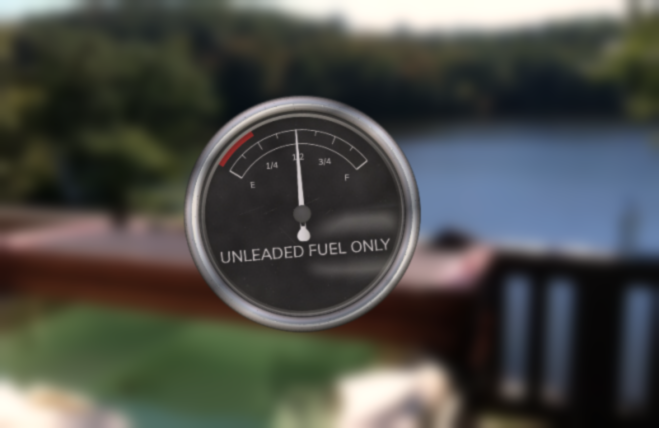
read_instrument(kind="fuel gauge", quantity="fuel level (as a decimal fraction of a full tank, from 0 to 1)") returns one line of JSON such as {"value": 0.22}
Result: {"value": 0.5}
